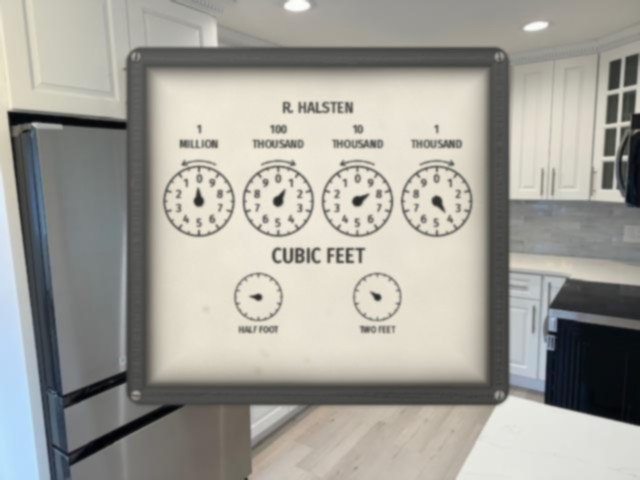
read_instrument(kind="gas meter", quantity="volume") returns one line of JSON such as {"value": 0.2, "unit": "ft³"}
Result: {"value": 8400, "unit": "ft³"}
